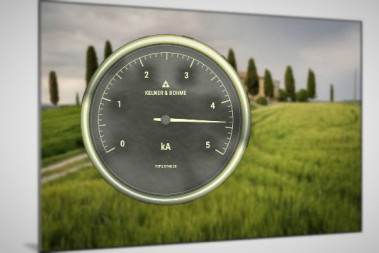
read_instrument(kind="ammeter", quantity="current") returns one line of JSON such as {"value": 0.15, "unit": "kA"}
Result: {"value": 4.4, "unit": "kA"}
